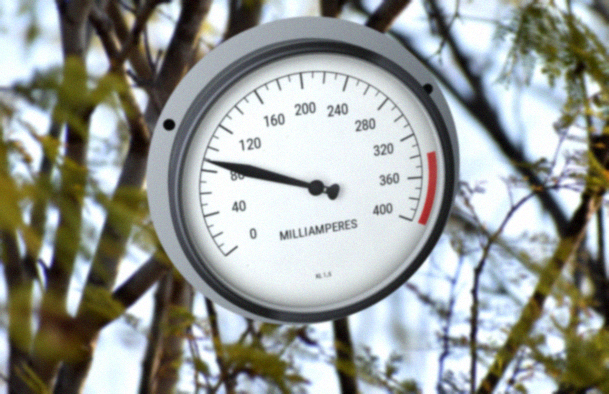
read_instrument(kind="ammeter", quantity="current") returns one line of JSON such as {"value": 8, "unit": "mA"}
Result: {"value": 90, "unit": "mA"}
